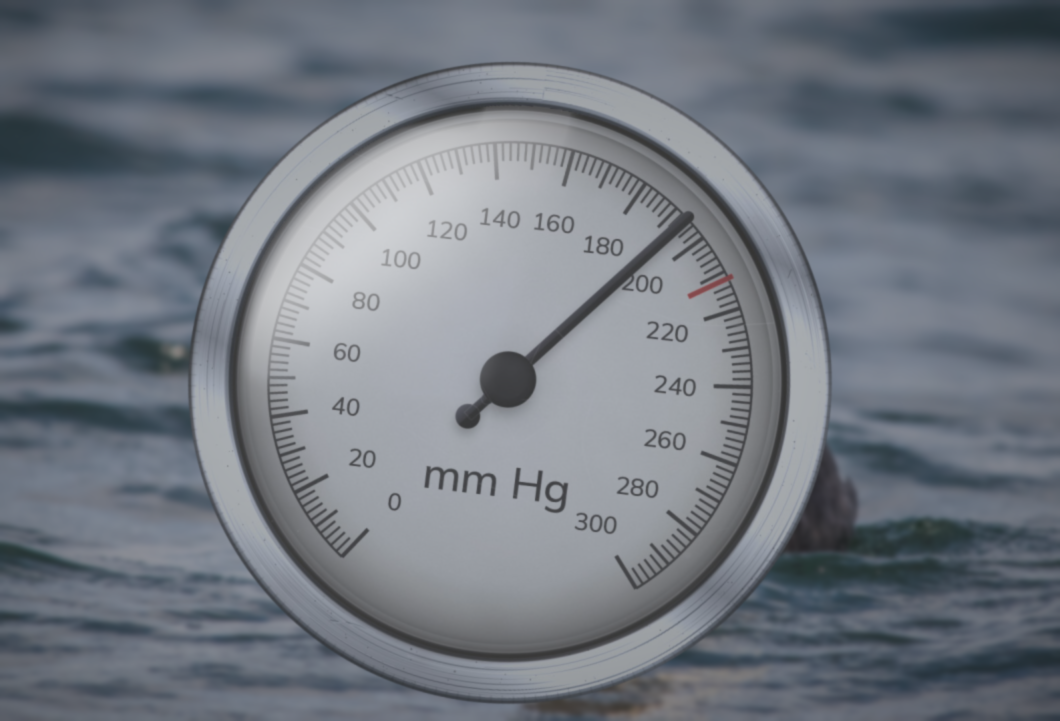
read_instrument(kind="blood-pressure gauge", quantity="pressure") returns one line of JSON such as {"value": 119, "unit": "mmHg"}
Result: {"value": 194, "unit": "mmHg"}
